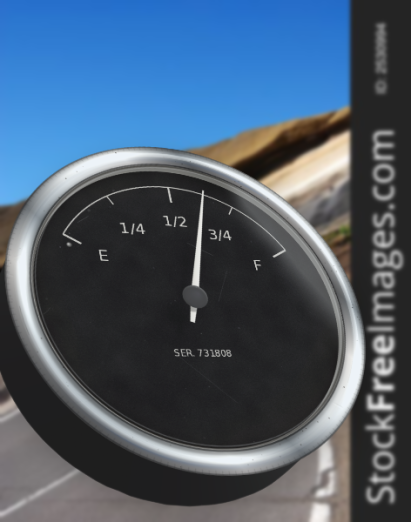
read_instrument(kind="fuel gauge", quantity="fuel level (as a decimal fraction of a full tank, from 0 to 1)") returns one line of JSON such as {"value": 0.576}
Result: {"value": 0.625}
